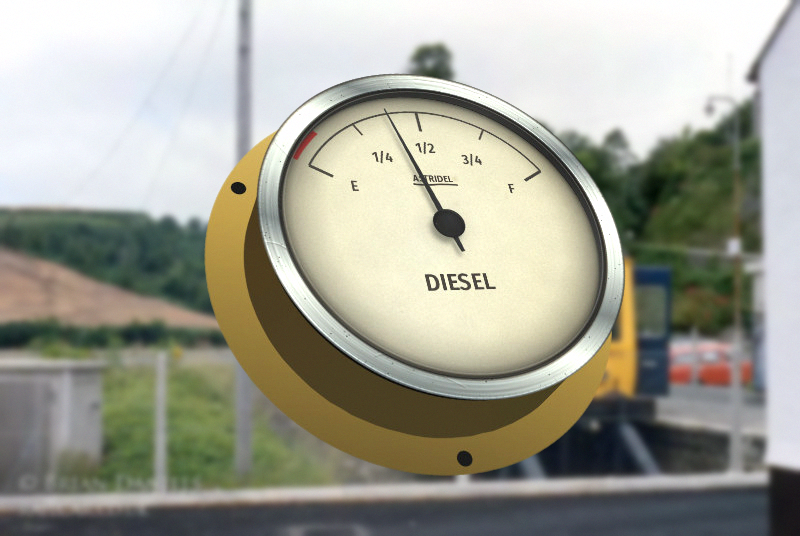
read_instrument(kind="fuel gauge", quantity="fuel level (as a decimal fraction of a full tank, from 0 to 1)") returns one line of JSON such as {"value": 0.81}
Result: {"value": 0.375}
